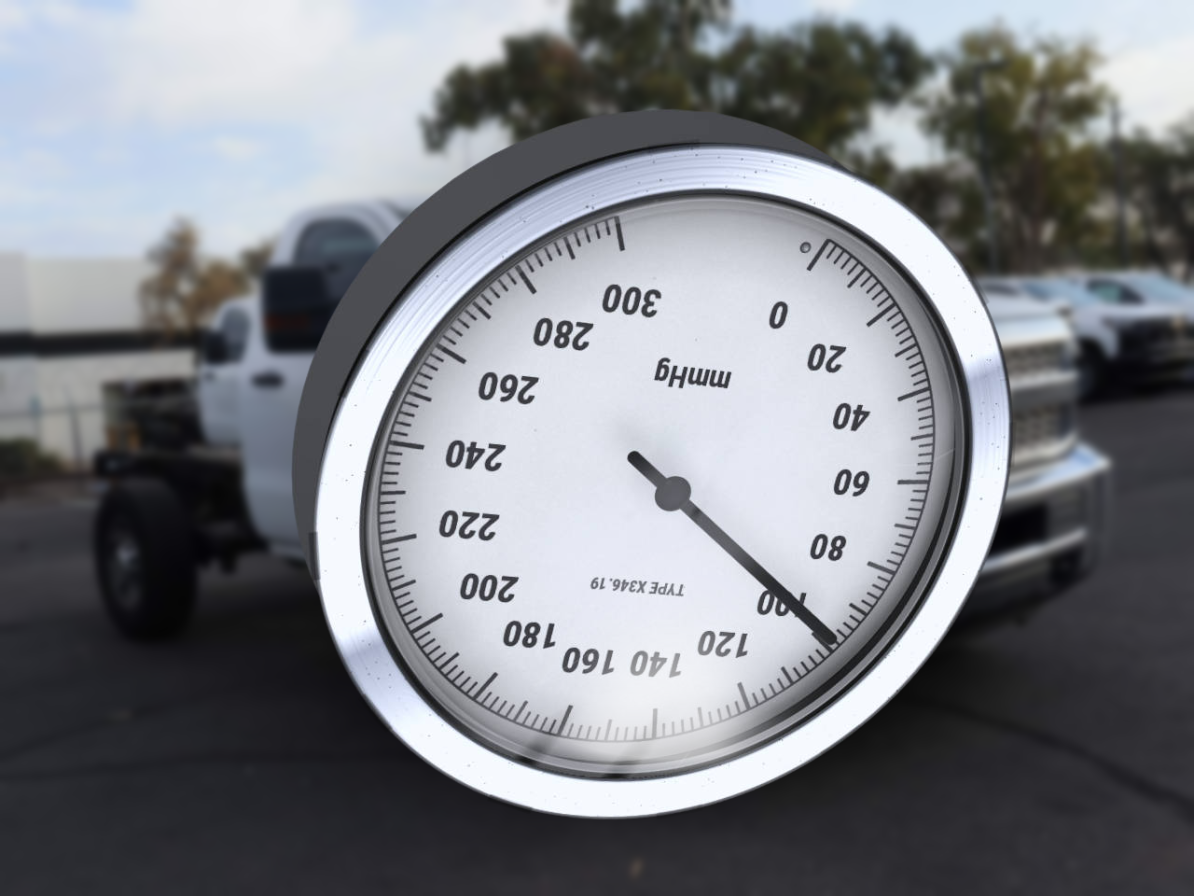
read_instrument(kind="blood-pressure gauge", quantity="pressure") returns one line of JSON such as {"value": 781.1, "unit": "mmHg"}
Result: {"value": 98, "unit": "mmHg"}
